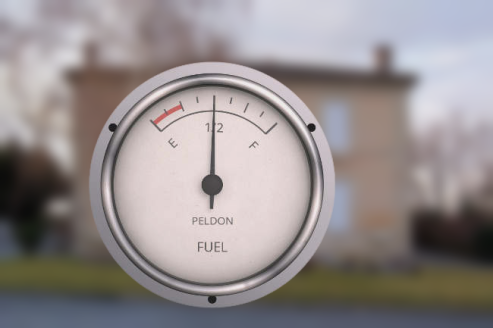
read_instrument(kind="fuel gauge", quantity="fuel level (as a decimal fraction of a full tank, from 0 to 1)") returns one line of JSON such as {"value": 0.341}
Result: {"value": 0.5}
